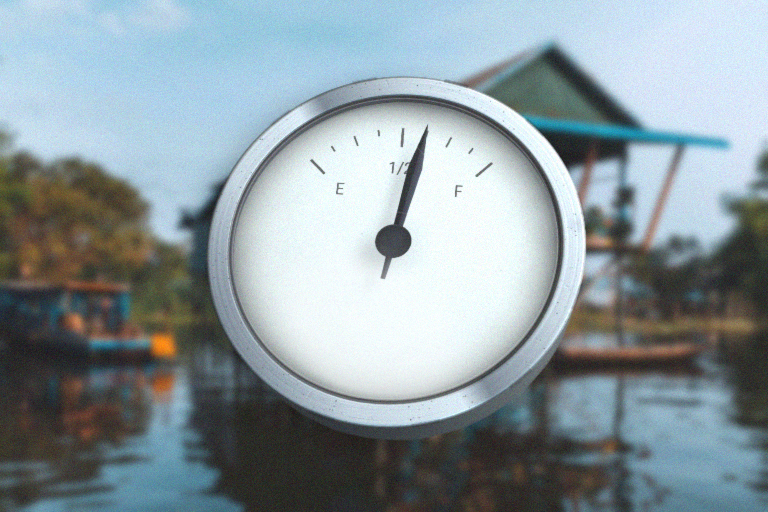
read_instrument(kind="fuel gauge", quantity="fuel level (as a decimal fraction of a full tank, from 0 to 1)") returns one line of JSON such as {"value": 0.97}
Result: {"value": 0.625}
